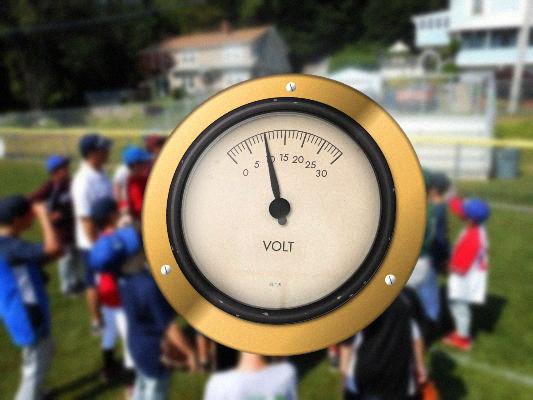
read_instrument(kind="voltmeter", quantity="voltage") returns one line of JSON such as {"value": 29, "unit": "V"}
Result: {"value": 10, "unit": "V"}
